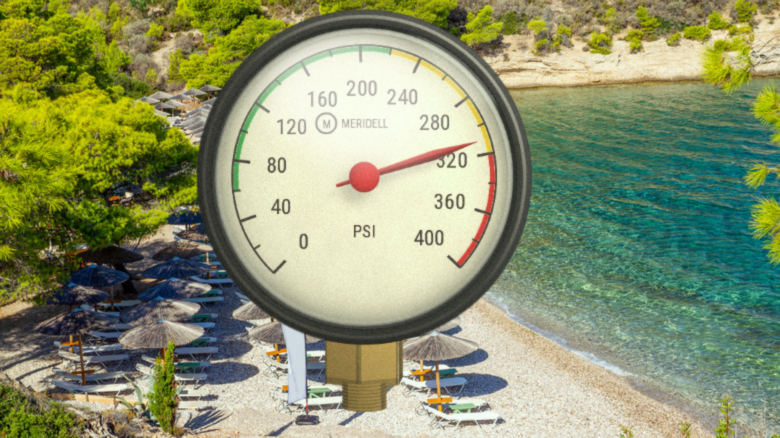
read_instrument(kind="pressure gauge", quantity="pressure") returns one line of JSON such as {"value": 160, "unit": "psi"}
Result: {"value": 310, "unit": "psi"}
